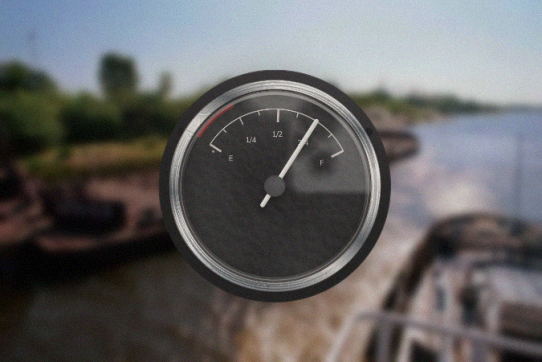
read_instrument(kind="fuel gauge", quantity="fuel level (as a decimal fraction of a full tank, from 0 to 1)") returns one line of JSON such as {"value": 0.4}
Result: {"value": 0.75}
